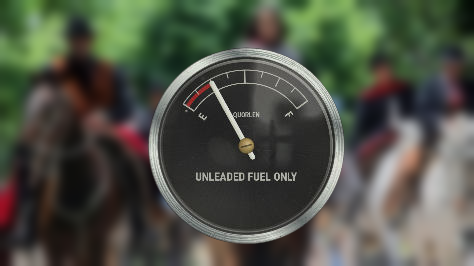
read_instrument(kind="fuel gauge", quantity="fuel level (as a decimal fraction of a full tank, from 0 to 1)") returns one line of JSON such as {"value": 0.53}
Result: {"value": 0.25}
